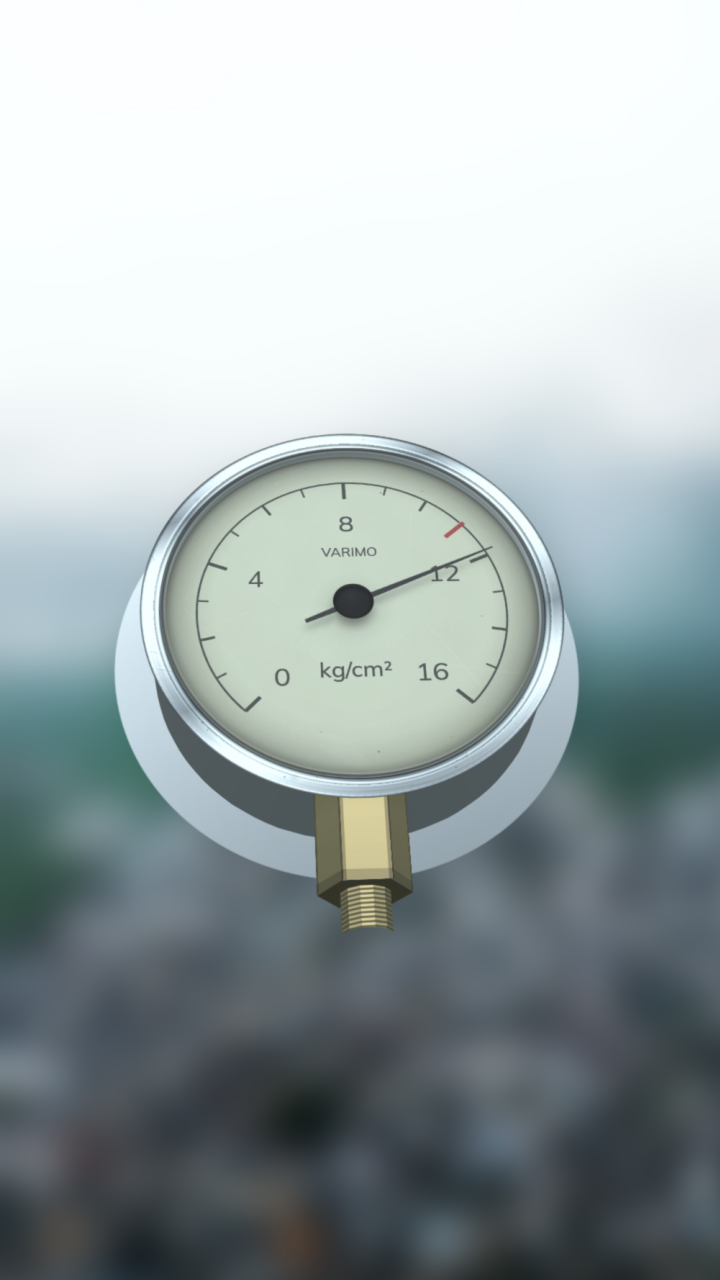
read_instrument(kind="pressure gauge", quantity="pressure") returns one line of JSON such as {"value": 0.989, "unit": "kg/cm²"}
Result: {"value": 12, "unit": "kg/cm²"}
